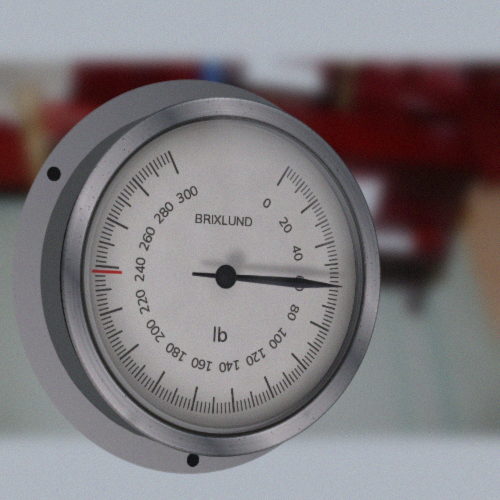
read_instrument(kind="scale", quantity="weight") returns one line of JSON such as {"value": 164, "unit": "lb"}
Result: {"value": 60, "unit": "lb"}
